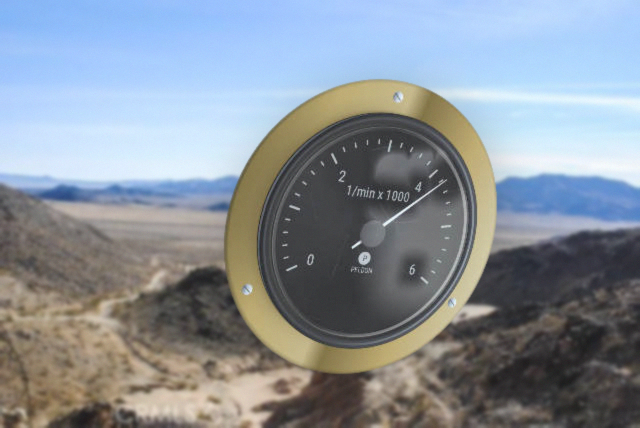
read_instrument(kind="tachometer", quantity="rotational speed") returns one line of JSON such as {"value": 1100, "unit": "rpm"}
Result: {"value": 4200, "unit": "rpm"}
